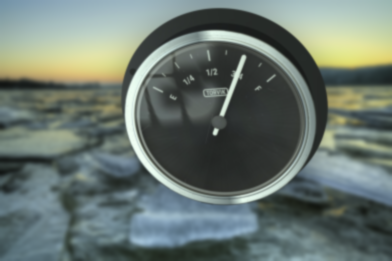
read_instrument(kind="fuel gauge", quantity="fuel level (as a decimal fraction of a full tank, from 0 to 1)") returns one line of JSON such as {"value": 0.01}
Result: {"value": 0.75}
